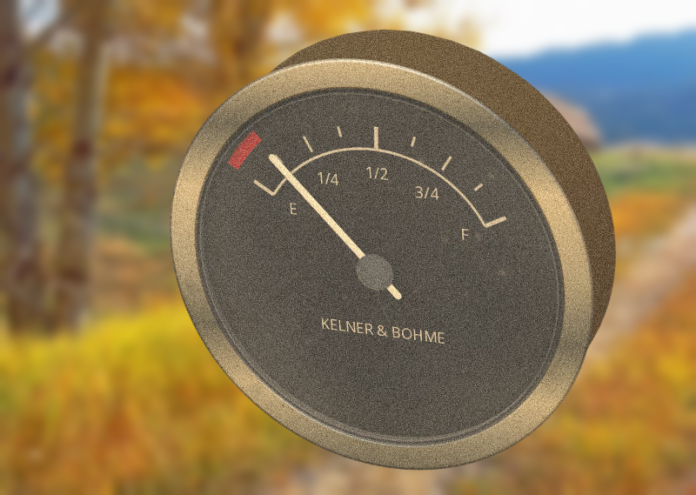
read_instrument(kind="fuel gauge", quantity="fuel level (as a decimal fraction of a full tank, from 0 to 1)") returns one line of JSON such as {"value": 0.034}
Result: {"value": 0.125}
